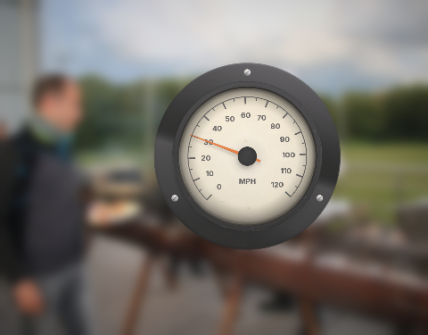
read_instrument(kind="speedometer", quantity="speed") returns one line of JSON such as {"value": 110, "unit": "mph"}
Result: {"value": 30, "unit": "mph"}
